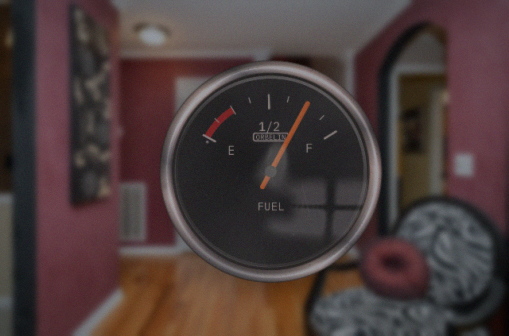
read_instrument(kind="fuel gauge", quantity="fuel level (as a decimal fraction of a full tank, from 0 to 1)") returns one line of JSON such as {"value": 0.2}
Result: {"value": 0.75}
